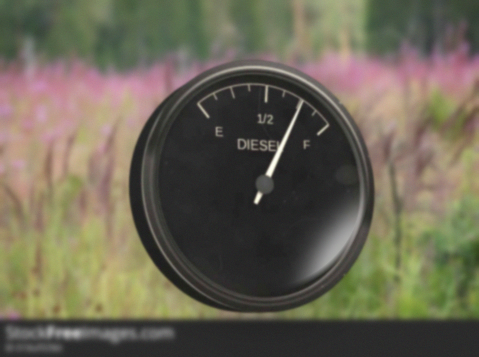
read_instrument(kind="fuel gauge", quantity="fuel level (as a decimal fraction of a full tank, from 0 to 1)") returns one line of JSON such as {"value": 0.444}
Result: {"value": 0.75}
